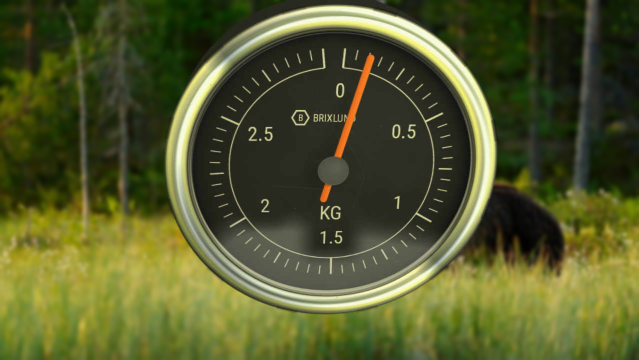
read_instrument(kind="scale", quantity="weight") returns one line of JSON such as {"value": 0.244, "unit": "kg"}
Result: {"value": 0.1, "unit": "kg"}
